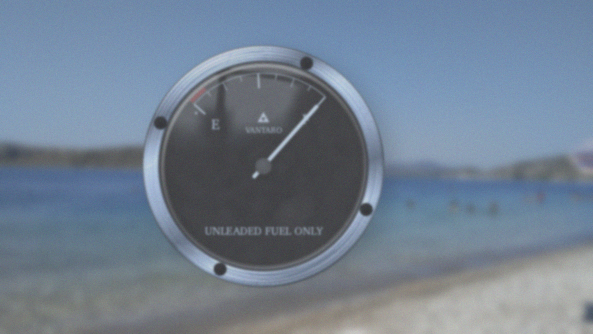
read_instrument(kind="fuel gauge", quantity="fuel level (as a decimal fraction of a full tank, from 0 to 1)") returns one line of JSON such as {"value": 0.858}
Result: {"value": 1}
